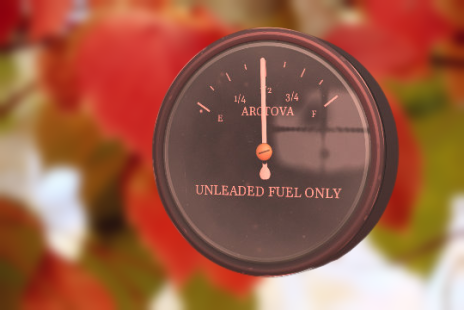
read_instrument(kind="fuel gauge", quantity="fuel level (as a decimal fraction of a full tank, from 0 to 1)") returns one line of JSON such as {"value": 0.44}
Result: {"value": 0.5}
